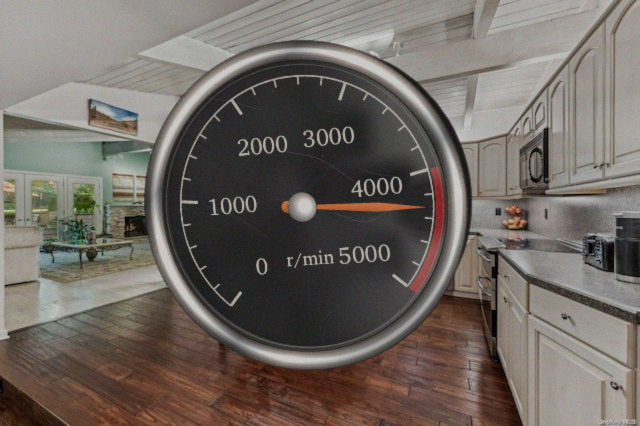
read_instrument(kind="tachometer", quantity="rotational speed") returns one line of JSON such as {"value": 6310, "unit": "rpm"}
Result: {"value": 4300, "unit": "rpm"}
